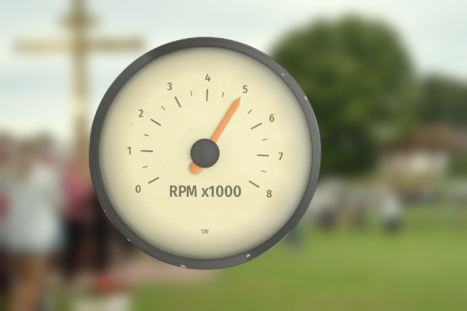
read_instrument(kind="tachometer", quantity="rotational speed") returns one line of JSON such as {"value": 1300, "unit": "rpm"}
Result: {"value": 5000, "unit": "rpm"}
